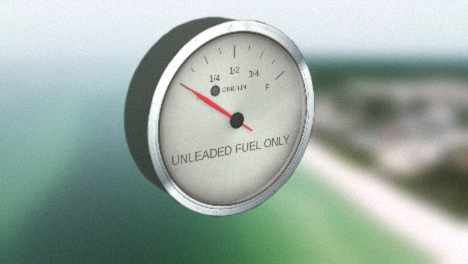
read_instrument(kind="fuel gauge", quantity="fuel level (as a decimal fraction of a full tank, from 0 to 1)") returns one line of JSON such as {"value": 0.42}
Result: {"value": 0}
